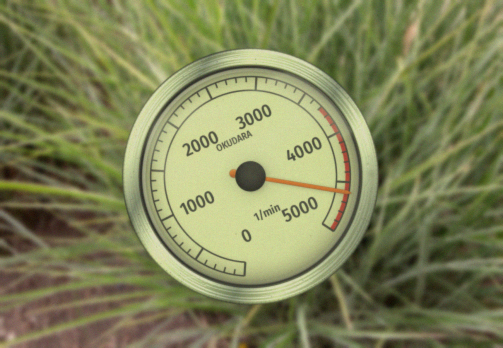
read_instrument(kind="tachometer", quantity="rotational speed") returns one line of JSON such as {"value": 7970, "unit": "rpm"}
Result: {"value": 4600, "unit": "rpm"}
